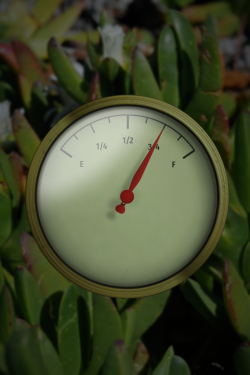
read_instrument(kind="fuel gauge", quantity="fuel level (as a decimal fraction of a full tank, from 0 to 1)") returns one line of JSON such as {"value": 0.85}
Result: {"value": 0.75}
